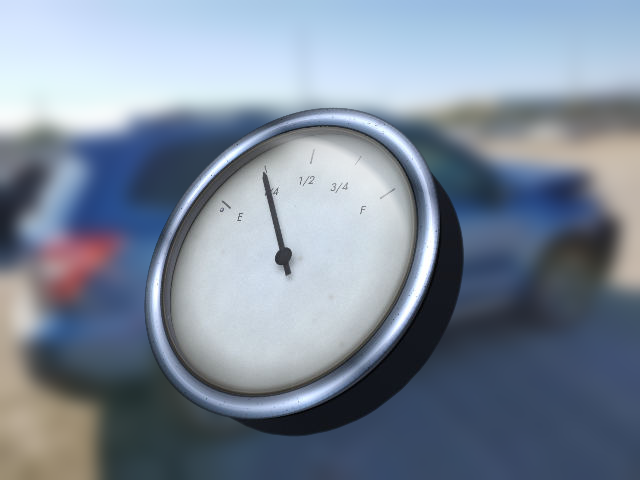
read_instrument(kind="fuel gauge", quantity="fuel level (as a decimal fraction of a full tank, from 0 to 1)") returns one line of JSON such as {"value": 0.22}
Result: {"value": 0.25}
